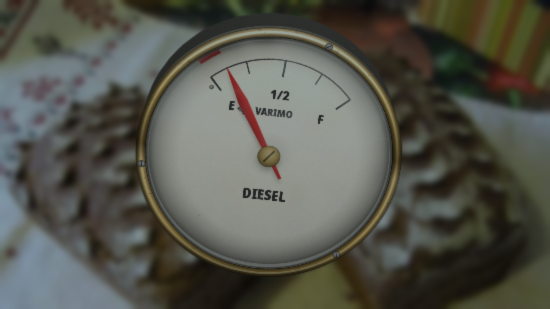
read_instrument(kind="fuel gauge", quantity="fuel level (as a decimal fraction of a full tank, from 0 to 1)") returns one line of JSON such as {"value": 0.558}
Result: {"value": 0.125}
